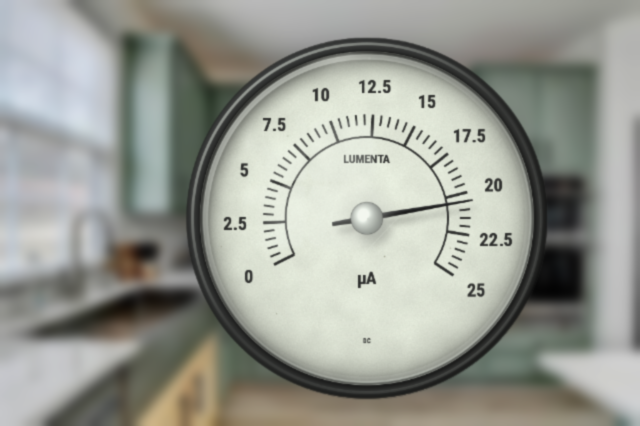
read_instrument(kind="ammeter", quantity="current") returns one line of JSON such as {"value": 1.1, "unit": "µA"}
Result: {"value": 20.5, "unit": "µA"}
